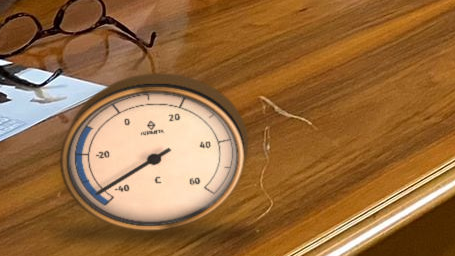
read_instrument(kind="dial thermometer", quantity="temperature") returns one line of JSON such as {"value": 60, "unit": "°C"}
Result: {"value": -35, "unit": "°C"}
